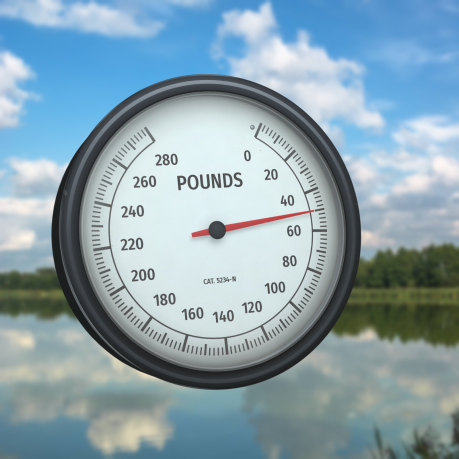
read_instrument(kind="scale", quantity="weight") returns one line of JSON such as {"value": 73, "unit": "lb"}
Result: {"value": 50, "unit": "lb"}
